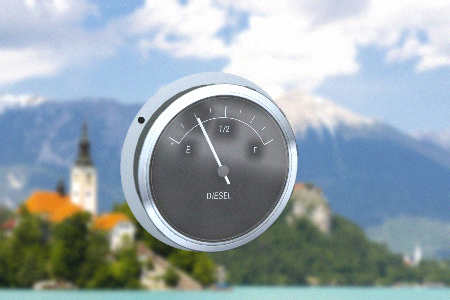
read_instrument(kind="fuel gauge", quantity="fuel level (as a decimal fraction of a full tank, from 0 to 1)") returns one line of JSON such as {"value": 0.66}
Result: {"value": 0.25}
